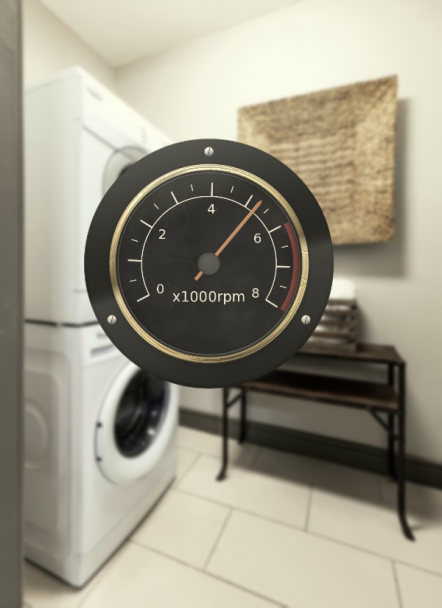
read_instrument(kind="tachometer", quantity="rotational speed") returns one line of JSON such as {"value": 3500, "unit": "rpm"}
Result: {"value": 5250, "unit": "rpm"}
